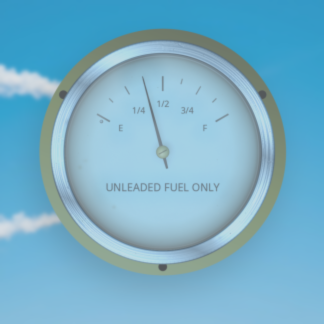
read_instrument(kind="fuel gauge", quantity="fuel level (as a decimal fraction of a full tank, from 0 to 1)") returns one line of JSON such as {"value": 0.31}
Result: {"value": 0.375}
